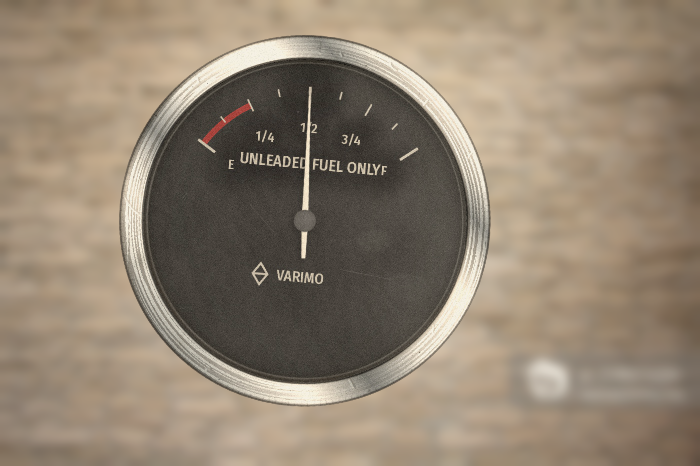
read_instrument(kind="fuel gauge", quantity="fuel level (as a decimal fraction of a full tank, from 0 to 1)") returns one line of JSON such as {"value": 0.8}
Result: {"value": 0.5}
